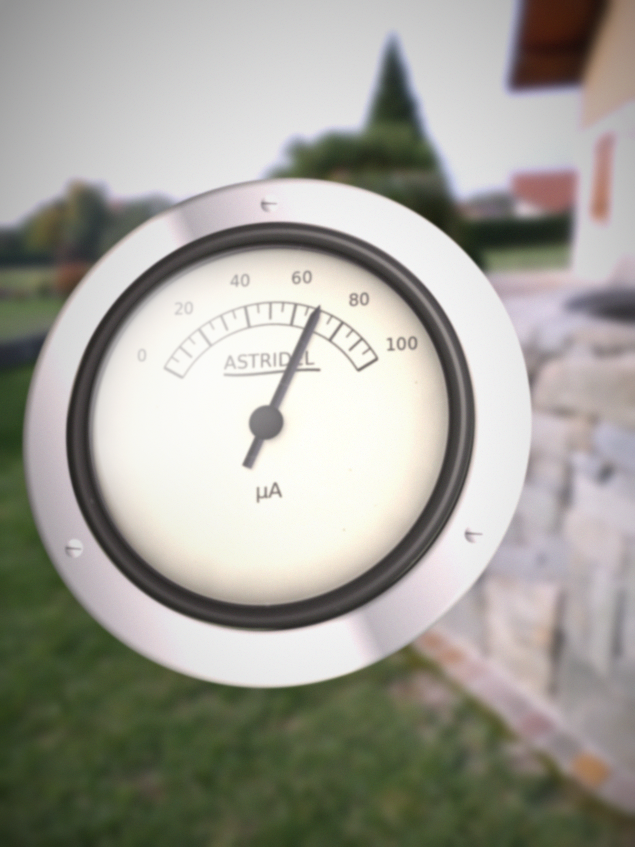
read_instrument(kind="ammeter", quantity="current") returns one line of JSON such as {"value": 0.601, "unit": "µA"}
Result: {"value": 70, "unit": "µA"}
